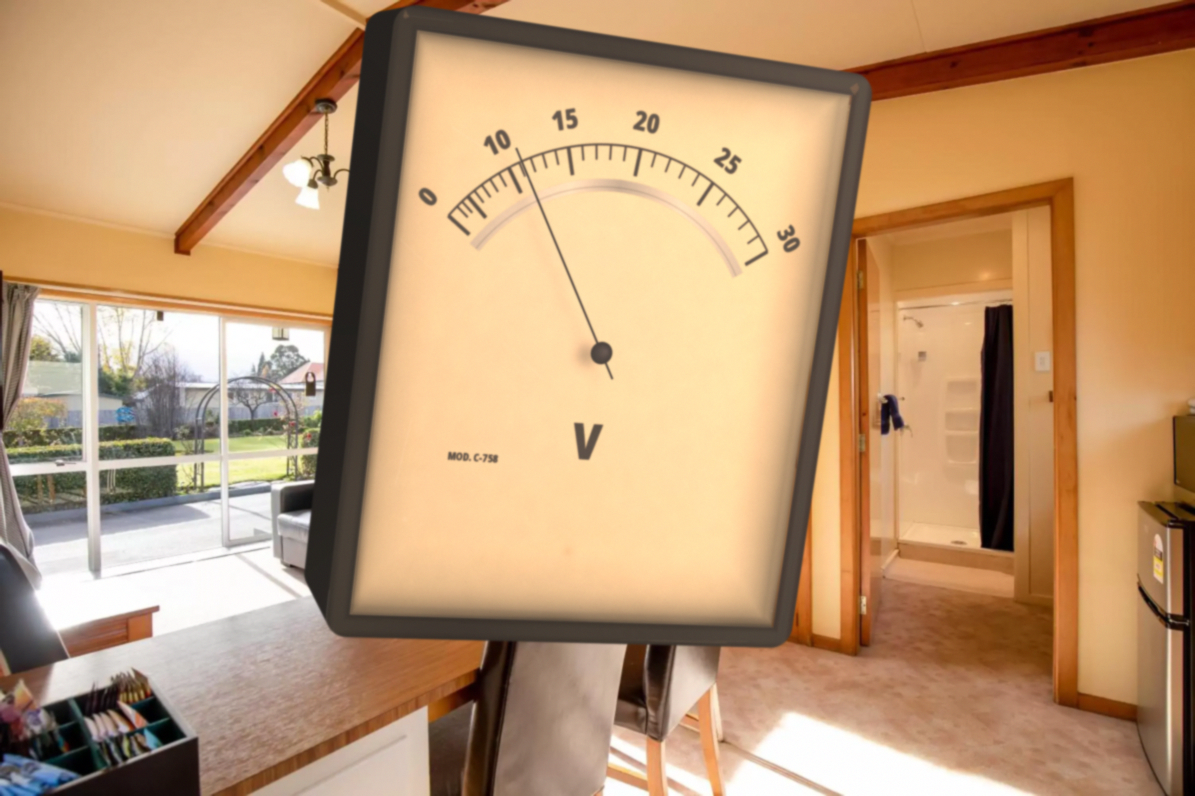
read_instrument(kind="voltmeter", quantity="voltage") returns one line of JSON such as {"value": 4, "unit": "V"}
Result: {"value": 11, "unit": "V"}
